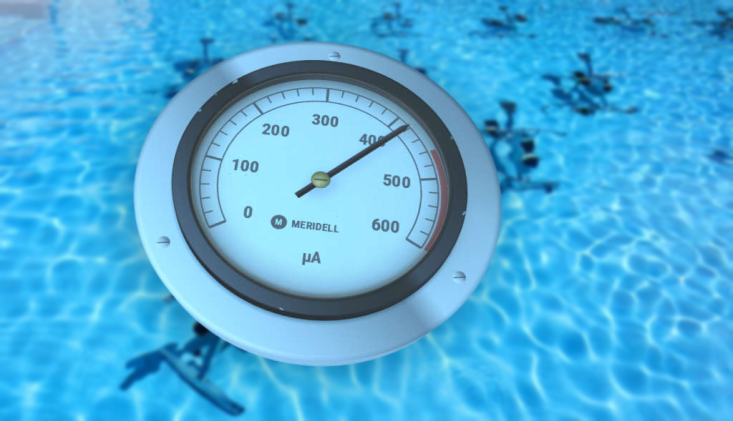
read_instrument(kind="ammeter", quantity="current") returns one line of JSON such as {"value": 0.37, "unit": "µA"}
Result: {"value": 420, "unit": "µA"}
